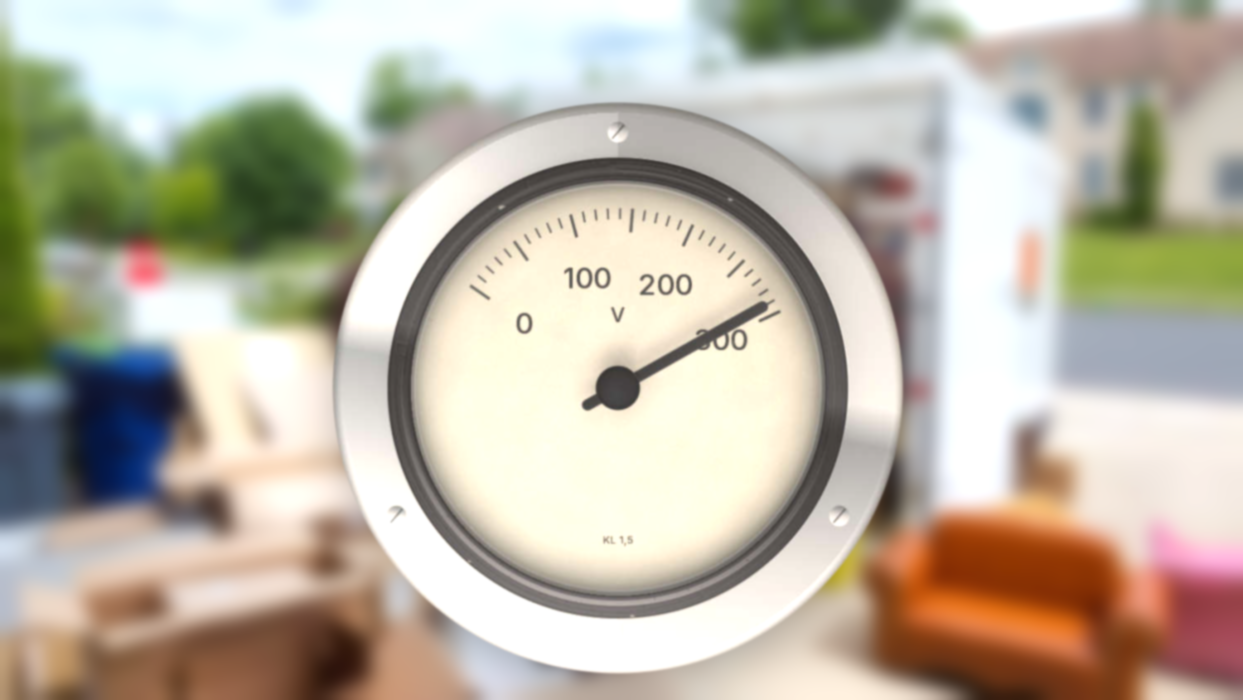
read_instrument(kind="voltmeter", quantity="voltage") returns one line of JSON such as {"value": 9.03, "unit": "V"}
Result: {"value": 290, "unit": "V"}
